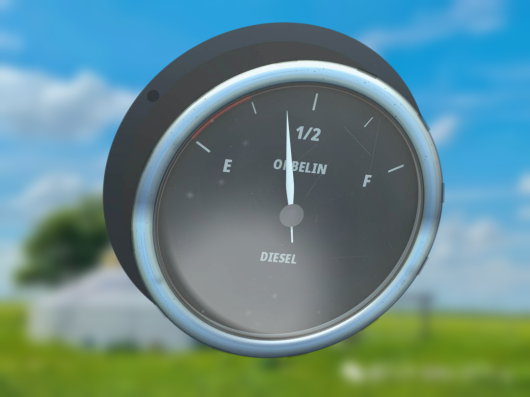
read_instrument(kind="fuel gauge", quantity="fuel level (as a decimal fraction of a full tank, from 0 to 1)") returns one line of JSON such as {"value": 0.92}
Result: {"value": 0.375}
